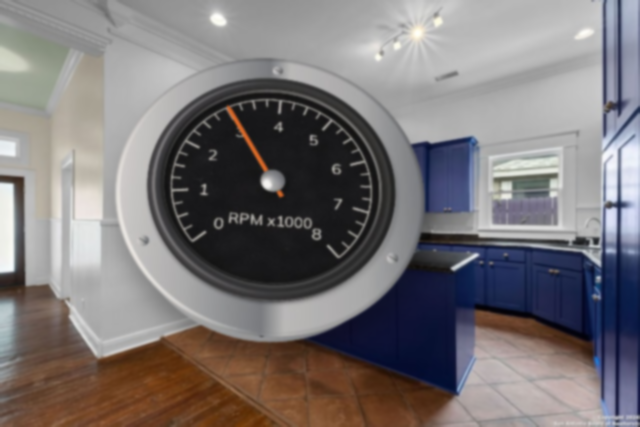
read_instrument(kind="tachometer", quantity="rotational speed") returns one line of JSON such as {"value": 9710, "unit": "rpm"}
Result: {"value": 3000, "unit": "rpm"}
